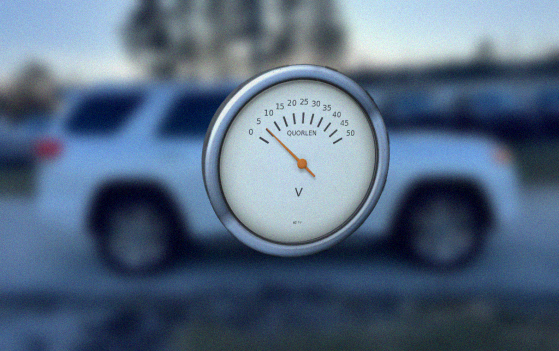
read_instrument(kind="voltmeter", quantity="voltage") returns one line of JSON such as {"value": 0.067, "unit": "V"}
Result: {"value": 5, "unit": "V"}
